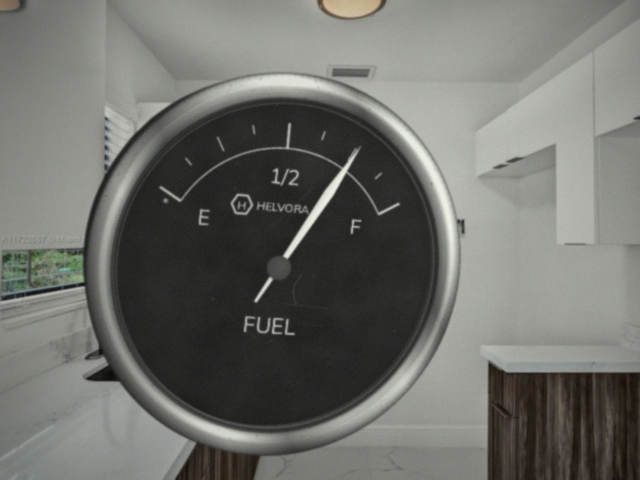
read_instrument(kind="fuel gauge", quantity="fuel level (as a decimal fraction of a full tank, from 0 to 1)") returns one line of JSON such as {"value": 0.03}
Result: {"value": 0.75}
